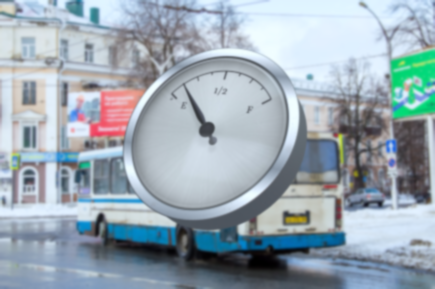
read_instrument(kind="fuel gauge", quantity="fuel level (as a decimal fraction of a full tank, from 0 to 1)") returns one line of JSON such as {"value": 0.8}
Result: {"value": 0.125}
